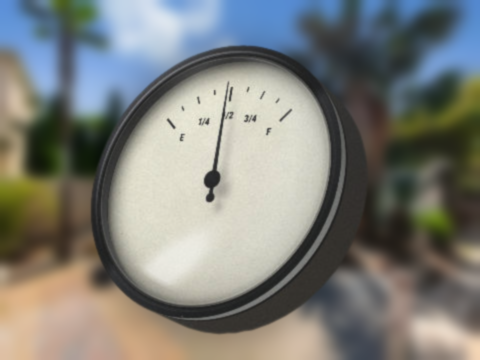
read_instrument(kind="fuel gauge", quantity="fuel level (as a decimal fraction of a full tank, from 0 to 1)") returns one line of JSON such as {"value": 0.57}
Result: {"value": 0.5}
